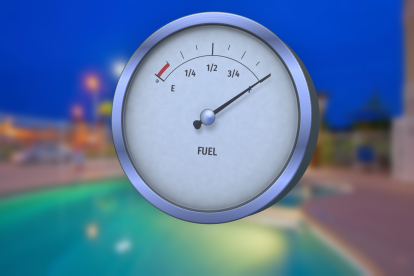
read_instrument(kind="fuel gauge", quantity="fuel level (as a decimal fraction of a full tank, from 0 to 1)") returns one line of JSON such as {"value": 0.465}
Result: {"value": 1}
